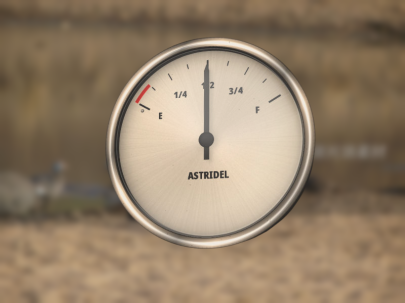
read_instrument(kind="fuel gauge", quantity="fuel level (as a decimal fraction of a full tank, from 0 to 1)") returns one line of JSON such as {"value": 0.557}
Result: {"value": 0.5}
